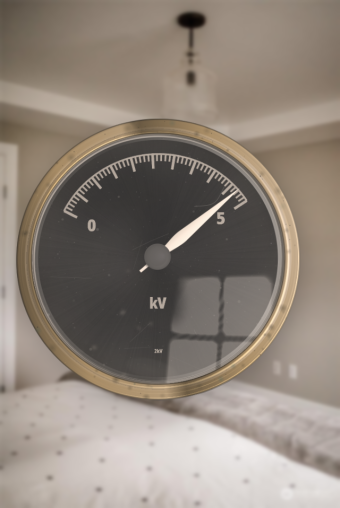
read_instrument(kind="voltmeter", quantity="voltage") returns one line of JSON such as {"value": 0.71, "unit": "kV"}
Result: {"value": 4.7, "unit": "kV"}
